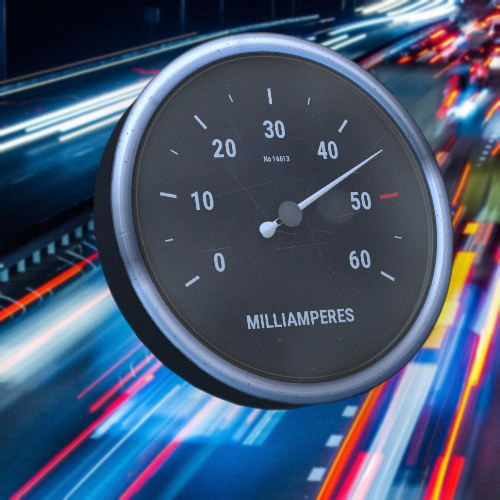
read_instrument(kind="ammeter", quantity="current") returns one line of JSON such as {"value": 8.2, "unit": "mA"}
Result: {"value": 45, "unit": "mA"}
